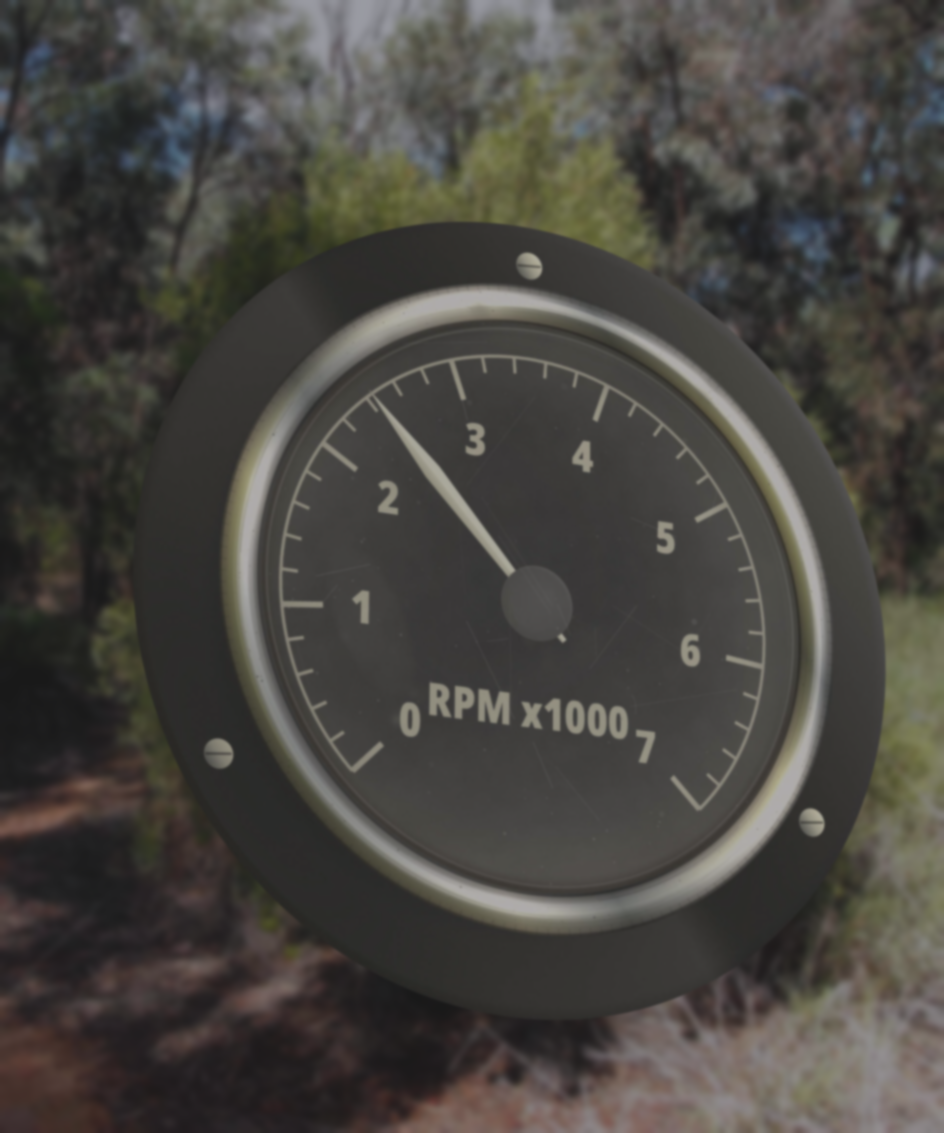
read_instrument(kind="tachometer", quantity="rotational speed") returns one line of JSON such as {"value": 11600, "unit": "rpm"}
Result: {"value": 2400, "unit": "rpm"}
